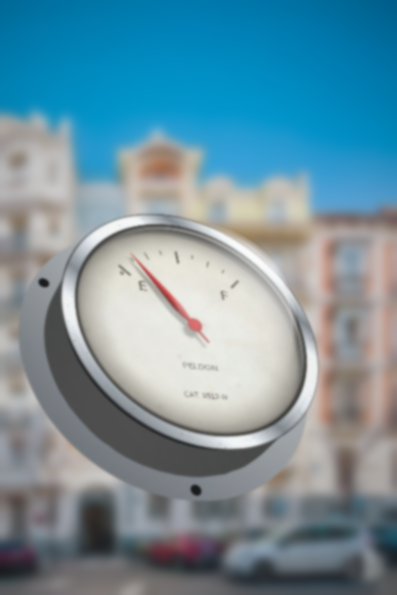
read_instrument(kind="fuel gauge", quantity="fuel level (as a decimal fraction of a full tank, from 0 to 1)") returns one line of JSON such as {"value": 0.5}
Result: {"value": 0.125}
